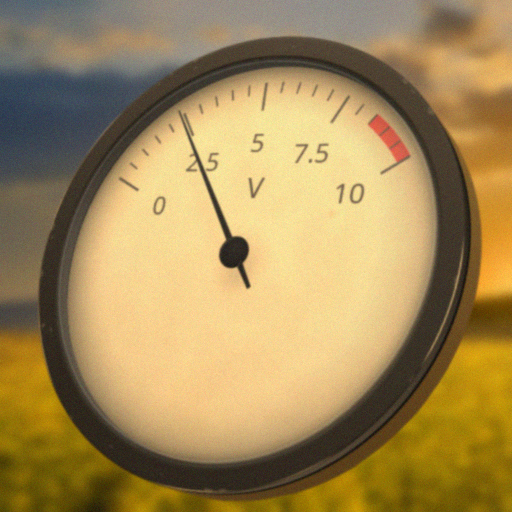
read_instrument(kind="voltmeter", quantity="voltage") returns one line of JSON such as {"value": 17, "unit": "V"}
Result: {"value": 2.5, "unit": "V"}
